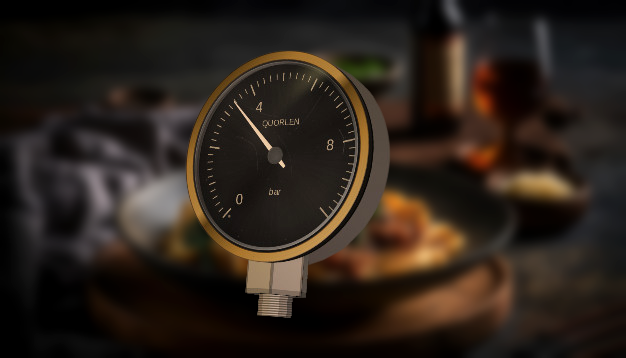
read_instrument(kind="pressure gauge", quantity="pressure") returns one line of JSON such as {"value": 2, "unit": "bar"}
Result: {"value": 3.4, "unit": "bar"}
